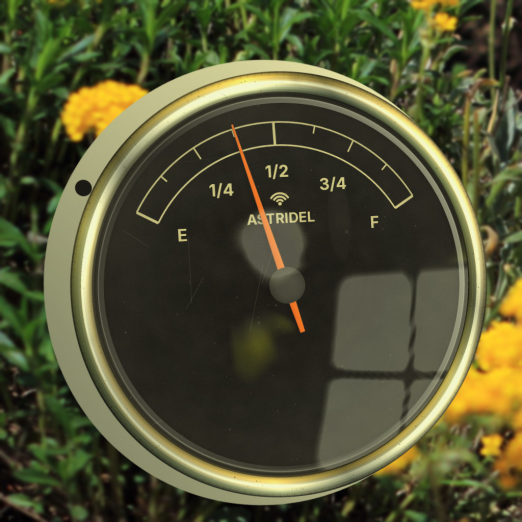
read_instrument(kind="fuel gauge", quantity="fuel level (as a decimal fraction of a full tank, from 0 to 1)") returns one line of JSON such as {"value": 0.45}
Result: {"value": 0.375}
